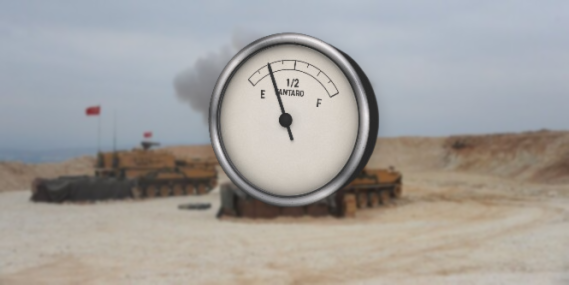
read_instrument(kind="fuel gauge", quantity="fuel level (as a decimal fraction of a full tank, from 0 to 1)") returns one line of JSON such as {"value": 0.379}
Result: {"value": 0.25}
